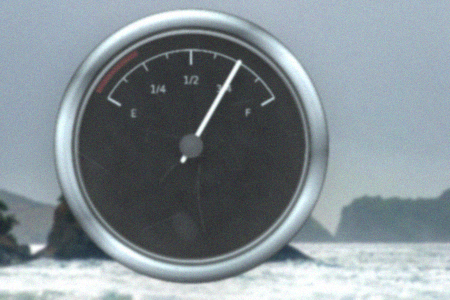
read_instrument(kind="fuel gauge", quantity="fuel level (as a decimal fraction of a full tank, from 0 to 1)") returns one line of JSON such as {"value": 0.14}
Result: {"value": 0.75}
